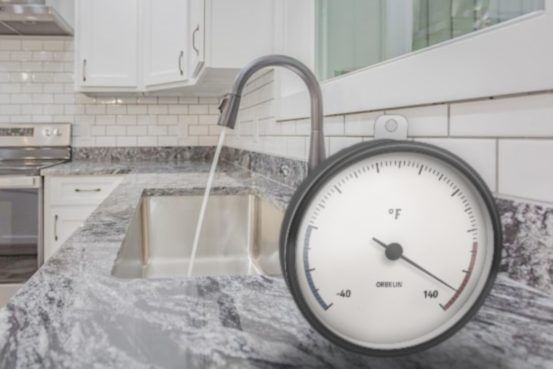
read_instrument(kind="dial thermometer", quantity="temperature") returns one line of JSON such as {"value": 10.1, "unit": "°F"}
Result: {"value": 130, "unit": "°F"}
